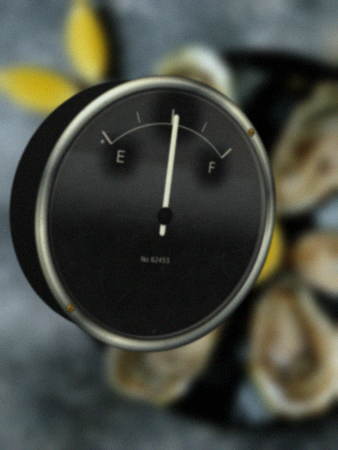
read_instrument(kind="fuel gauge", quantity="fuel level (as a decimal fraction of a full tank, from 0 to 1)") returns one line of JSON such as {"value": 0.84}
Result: {"value": 0.5}
